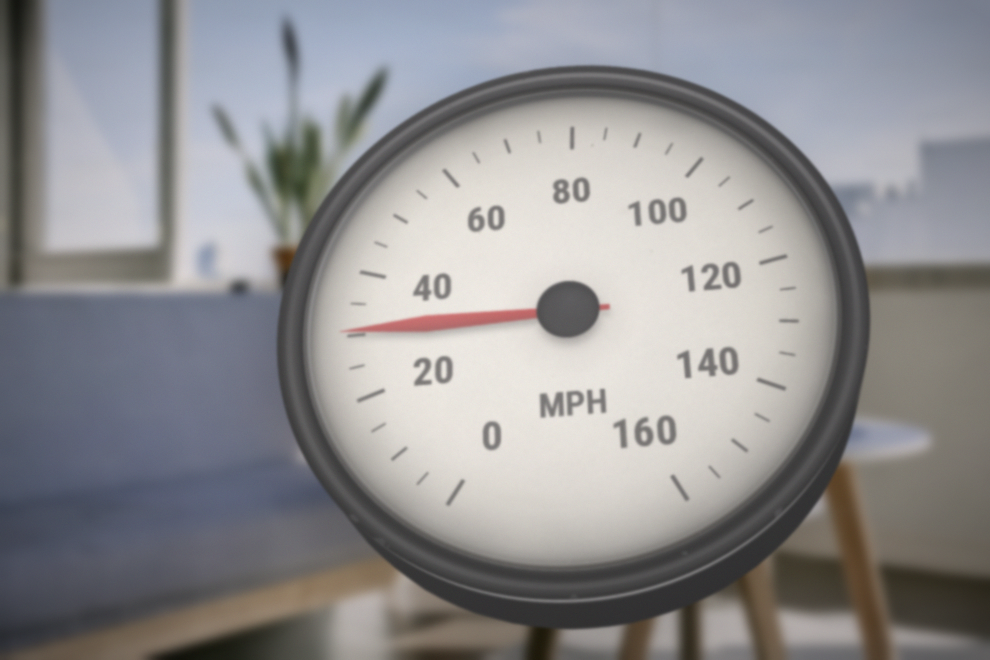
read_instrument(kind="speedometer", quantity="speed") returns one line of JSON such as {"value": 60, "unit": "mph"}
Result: {"value": 30, "unit": "mph"}
